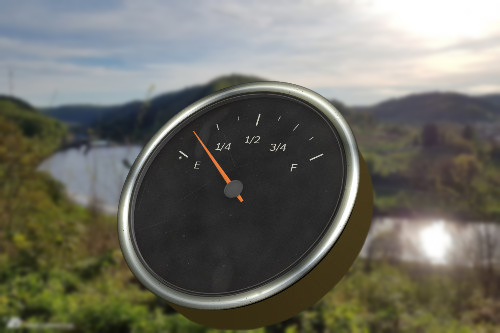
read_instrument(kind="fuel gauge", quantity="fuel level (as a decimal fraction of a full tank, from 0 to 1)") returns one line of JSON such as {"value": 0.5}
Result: {"value": 0.125}
